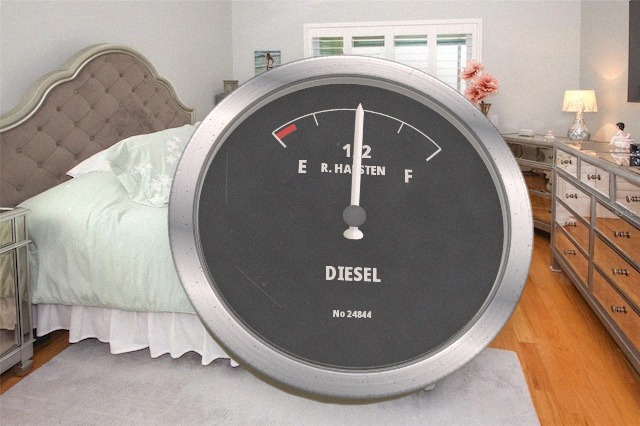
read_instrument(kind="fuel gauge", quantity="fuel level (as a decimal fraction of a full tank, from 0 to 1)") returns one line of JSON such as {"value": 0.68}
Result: {"value": 0.5}
